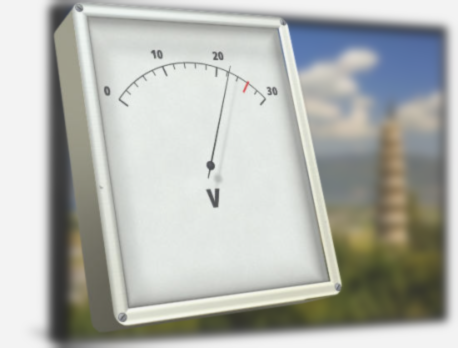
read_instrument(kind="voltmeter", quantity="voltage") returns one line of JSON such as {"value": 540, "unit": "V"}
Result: {"value": 22, "unit": "V"}
